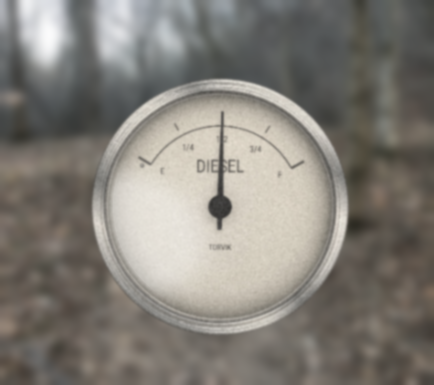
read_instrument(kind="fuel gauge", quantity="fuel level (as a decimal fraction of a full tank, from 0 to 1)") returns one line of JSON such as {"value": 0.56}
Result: {"value": 0.5}
